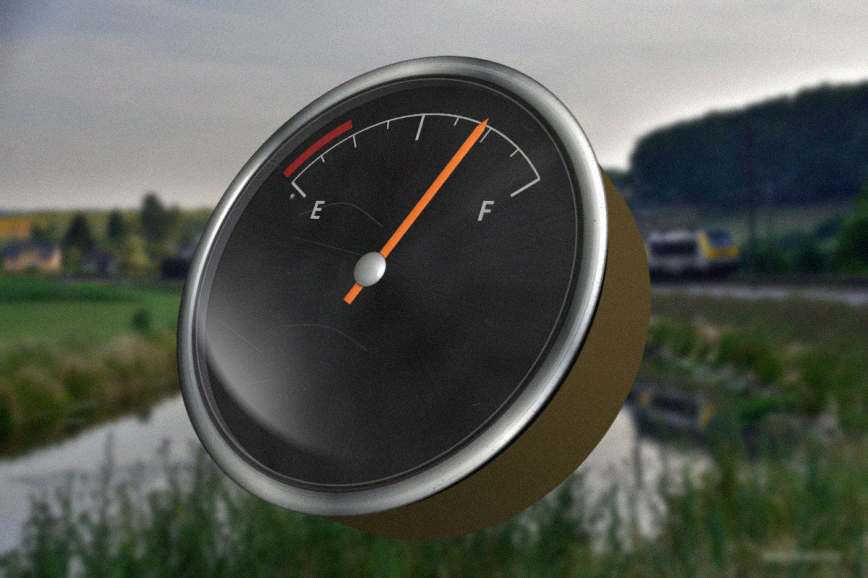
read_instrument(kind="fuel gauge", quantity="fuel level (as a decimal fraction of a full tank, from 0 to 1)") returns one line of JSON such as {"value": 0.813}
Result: {"value": 0.75}
